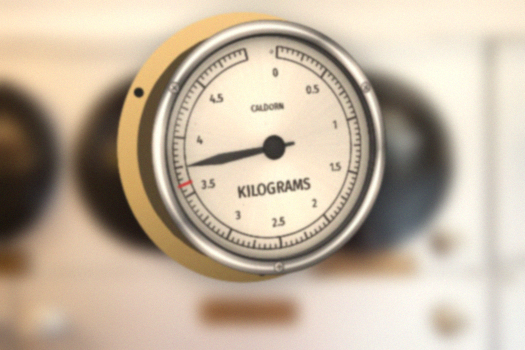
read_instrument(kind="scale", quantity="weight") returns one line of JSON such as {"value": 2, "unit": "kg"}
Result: {"value": 3.75, "unit": "kg"}
